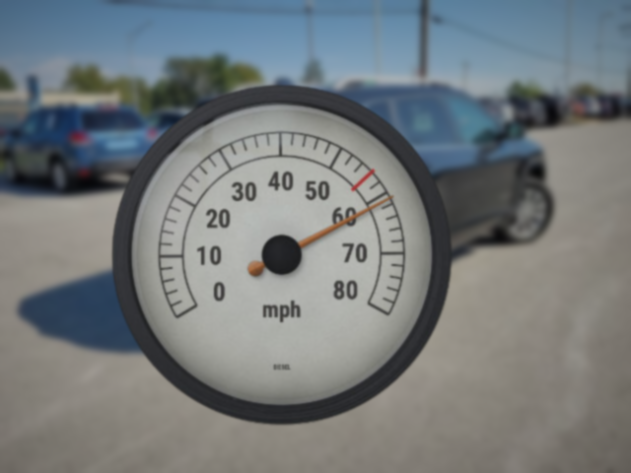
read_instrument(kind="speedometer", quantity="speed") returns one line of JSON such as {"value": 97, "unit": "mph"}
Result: {"value": 61, "unit": "mph"}
